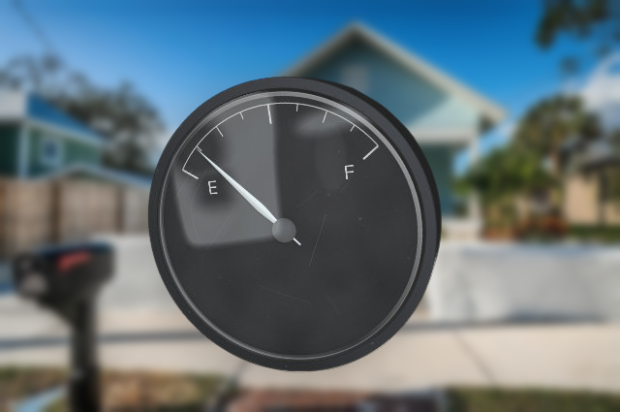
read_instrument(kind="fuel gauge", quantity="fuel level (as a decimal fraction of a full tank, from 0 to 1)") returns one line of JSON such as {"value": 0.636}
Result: {"value": 0.125}
